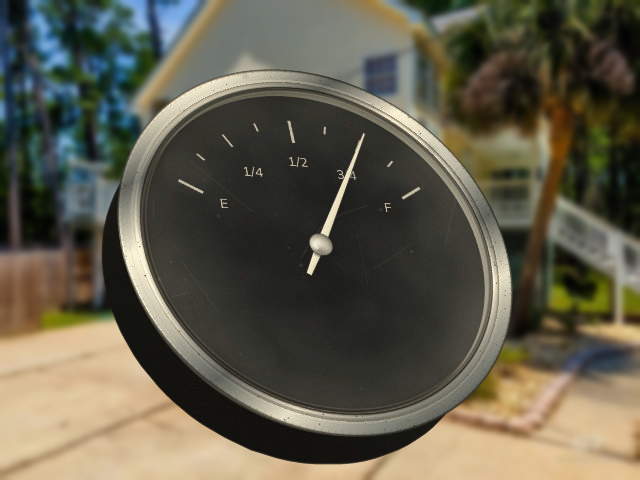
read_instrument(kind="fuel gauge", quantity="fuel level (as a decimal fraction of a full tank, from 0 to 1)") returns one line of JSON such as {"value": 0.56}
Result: {"value": 0.75}
